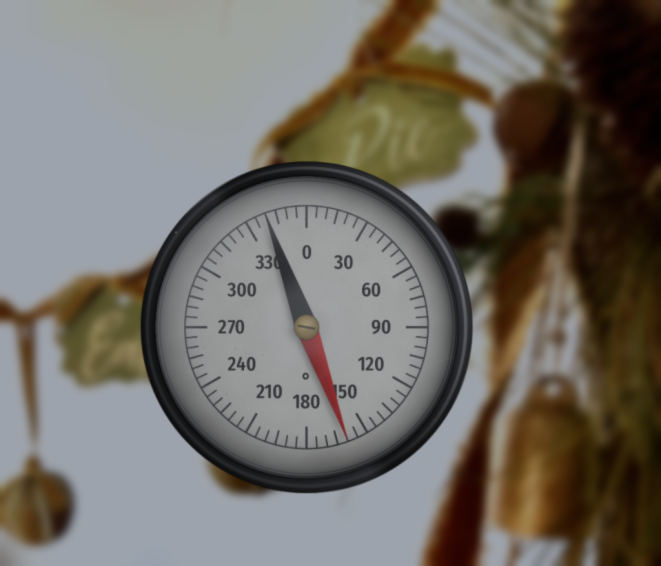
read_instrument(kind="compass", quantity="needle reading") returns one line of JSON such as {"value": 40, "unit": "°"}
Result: {"value": 160, "unit": "°"}
